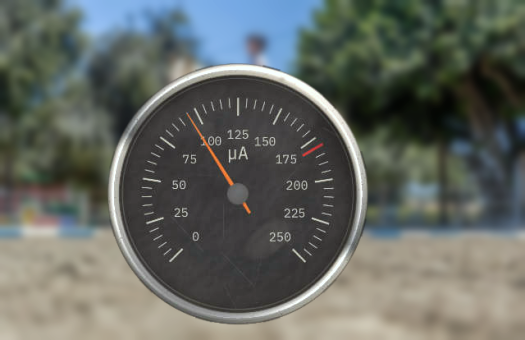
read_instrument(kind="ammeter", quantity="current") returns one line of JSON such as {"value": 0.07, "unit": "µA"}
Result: {"value": 95, "unit": "µA"}
